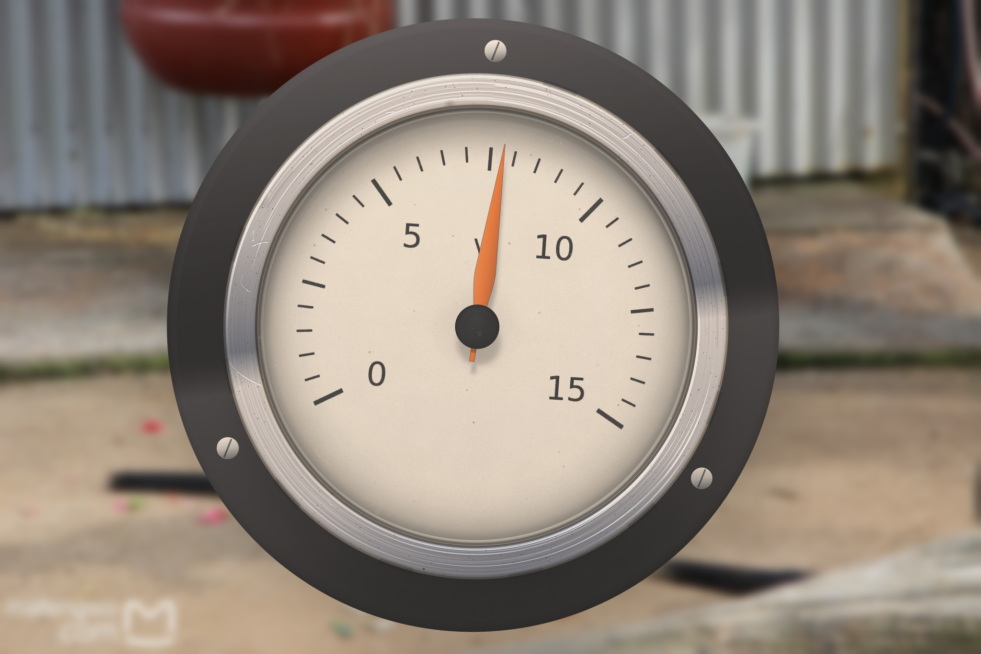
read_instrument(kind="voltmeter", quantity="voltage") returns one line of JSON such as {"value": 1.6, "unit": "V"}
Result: {"value": 7.75, "unit": "V"}
